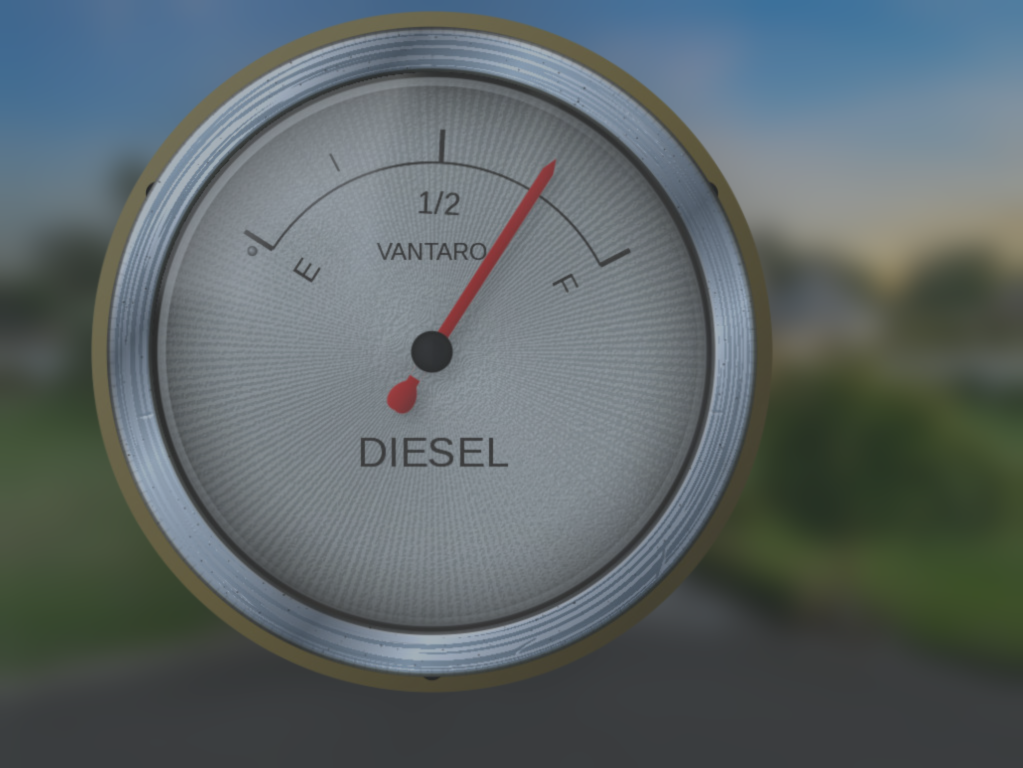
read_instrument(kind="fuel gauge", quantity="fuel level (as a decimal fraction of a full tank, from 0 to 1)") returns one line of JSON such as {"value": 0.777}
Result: {"value": 0.75}
